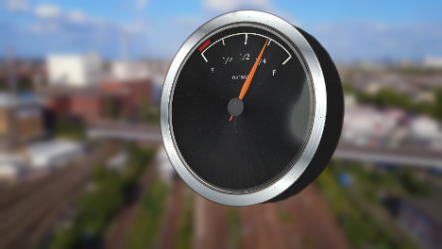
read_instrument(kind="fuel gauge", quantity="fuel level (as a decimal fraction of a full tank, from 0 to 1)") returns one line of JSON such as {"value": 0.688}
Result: {"value": 0.75}
